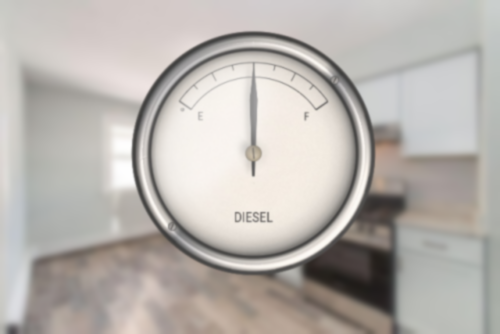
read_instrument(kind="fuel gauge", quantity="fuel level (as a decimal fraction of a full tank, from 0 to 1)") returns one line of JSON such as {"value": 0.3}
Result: {"value": 0.5}
